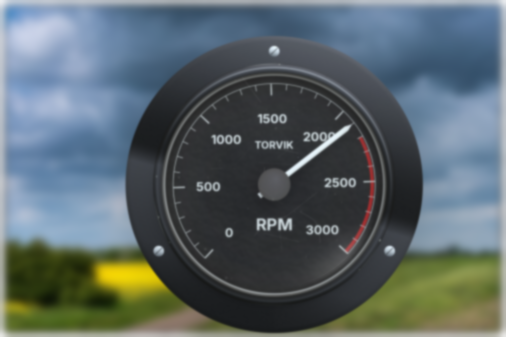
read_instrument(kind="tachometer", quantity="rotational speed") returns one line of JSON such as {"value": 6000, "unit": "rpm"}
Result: {"value": 2100, "unit": "rpm"}
